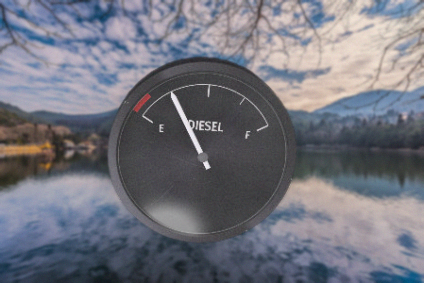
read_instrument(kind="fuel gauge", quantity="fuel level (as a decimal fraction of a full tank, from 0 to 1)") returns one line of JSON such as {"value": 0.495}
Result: {"value": 0.25}
